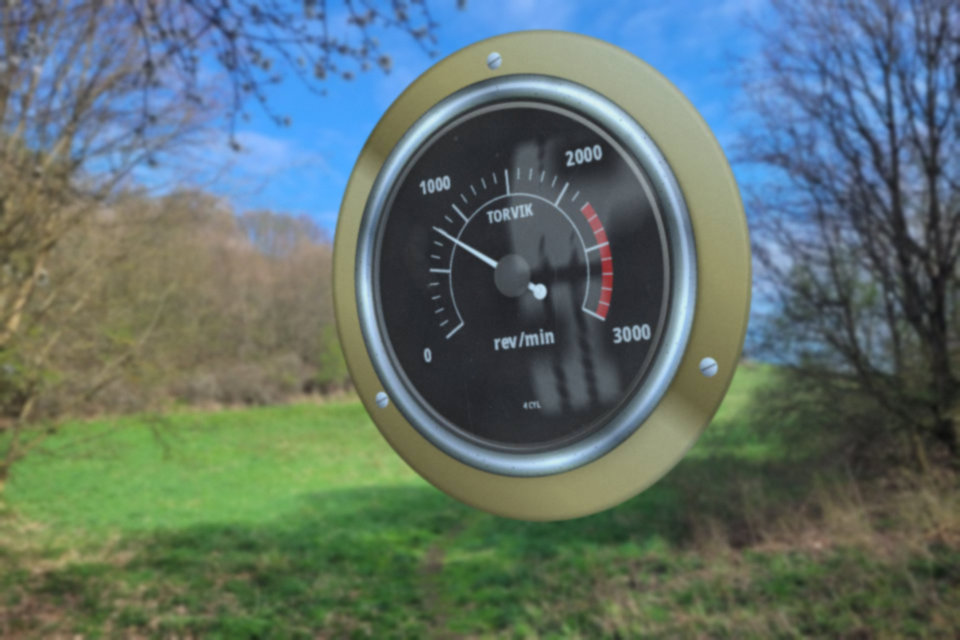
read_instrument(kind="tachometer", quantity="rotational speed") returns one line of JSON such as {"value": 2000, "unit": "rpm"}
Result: {"value": 800, "unit": "rpm"}
